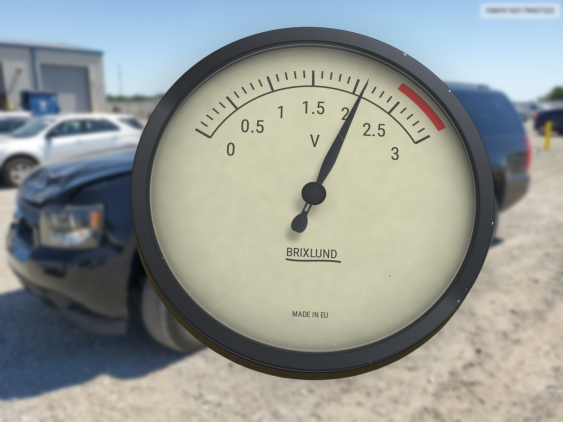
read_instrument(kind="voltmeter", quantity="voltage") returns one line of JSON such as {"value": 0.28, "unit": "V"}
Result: {"value": 2.1, "unit": "V"}
